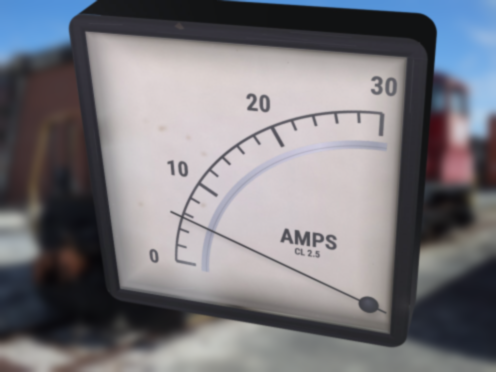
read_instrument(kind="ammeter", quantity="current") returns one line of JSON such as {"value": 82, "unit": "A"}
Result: {"value": 6, "unit": "A"}
